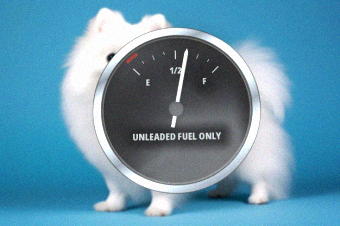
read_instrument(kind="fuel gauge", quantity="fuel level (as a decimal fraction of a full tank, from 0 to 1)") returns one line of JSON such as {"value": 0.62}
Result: {"value": 0.625}
